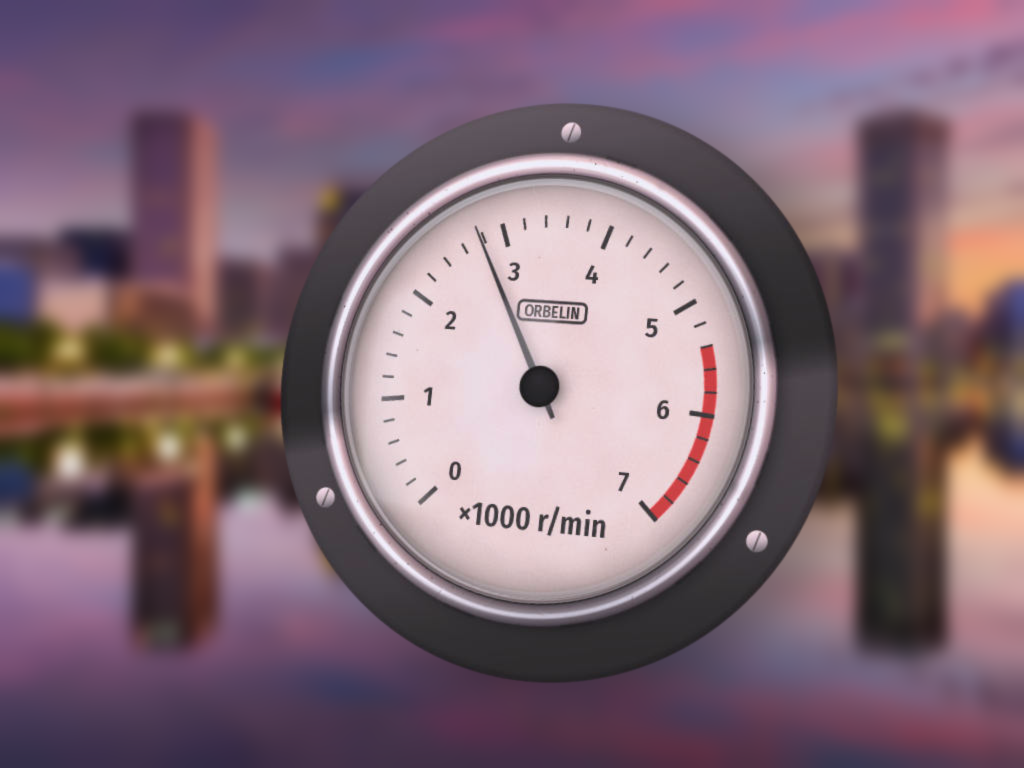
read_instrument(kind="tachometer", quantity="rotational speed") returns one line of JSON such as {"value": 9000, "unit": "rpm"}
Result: {"value": 2800, "unit": "rpm"}
